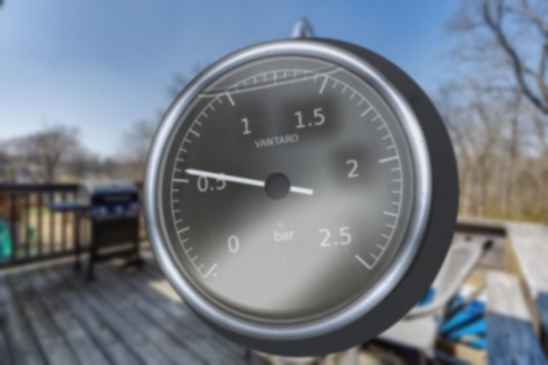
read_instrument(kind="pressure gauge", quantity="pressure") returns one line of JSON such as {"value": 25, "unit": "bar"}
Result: {"value": 0.55, "unit": "bar"}
